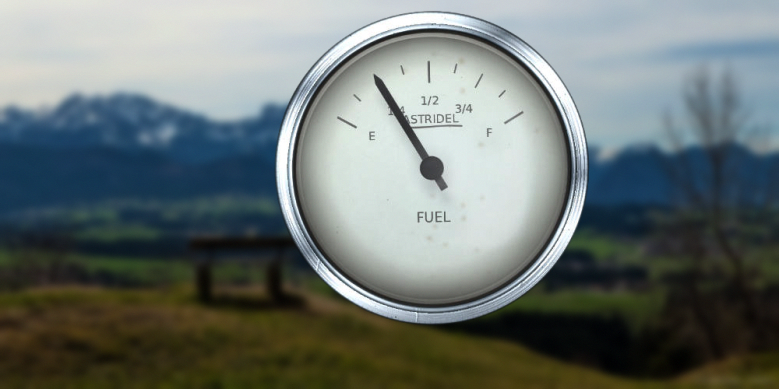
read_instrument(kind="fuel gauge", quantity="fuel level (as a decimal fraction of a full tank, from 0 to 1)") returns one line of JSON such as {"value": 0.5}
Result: {"value": 0.25}
